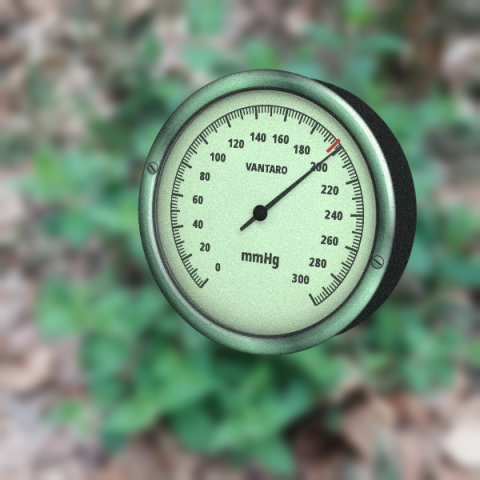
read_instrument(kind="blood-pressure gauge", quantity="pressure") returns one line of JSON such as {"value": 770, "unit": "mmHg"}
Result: {"value": 200, "unit": "mmHg"}
